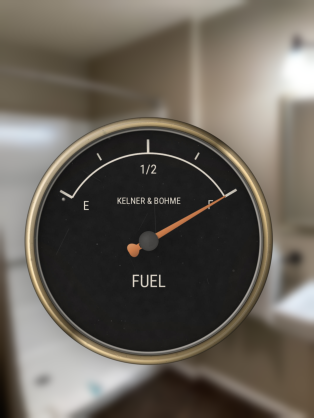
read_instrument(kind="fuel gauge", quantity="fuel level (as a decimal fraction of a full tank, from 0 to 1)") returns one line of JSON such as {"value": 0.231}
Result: {"value": 1}
